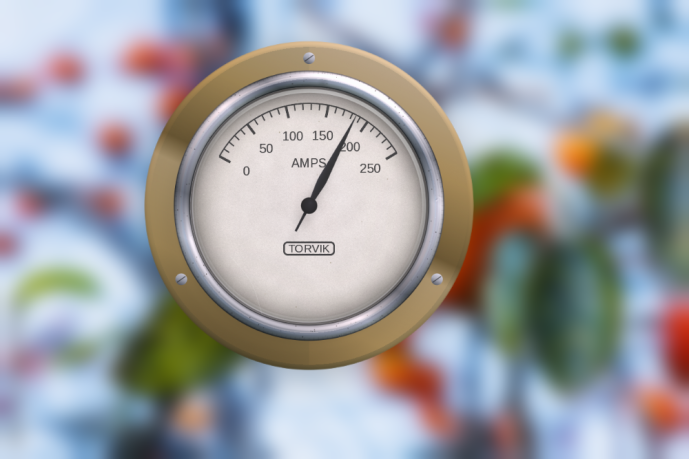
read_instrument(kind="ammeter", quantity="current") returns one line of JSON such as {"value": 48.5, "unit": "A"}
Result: {"value": 185, "unit": "A"}
